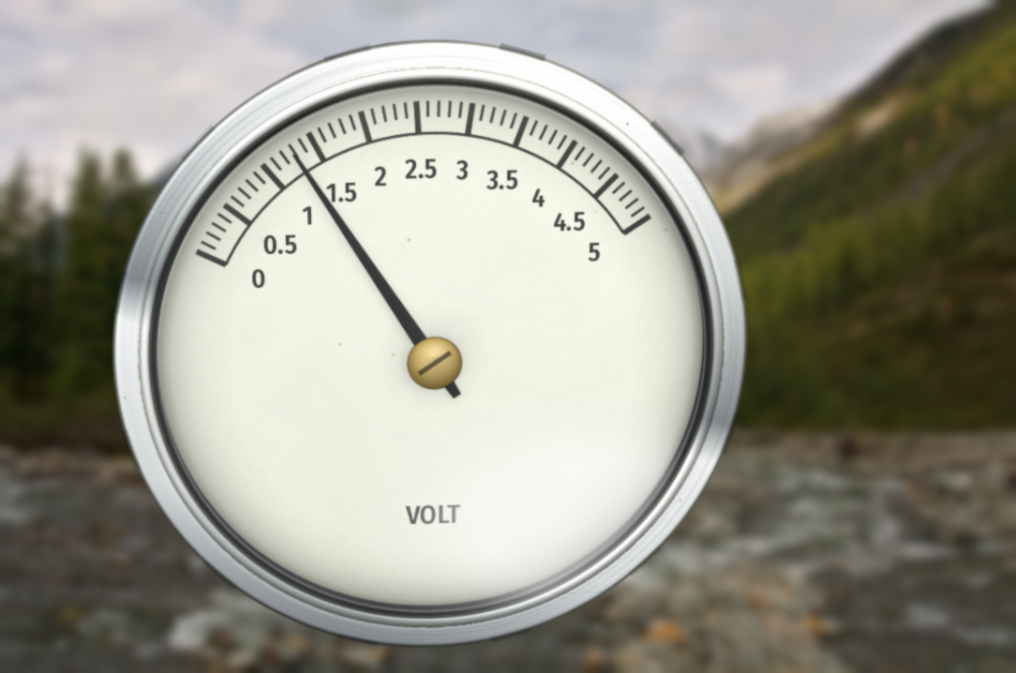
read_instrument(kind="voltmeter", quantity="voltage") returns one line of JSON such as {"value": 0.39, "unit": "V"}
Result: {"value": 1.3, "unit": "V"}
